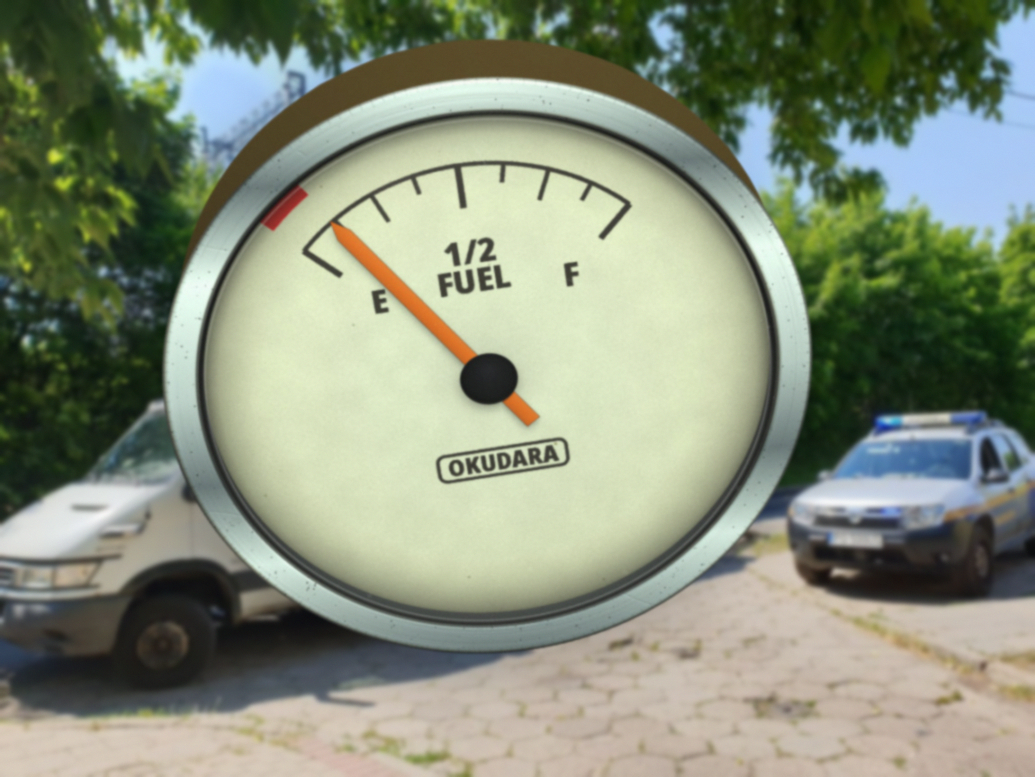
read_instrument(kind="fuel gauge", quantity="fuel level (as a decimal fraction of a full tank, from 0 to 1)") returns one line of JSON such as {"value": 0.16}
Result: {"value": 0.125}
